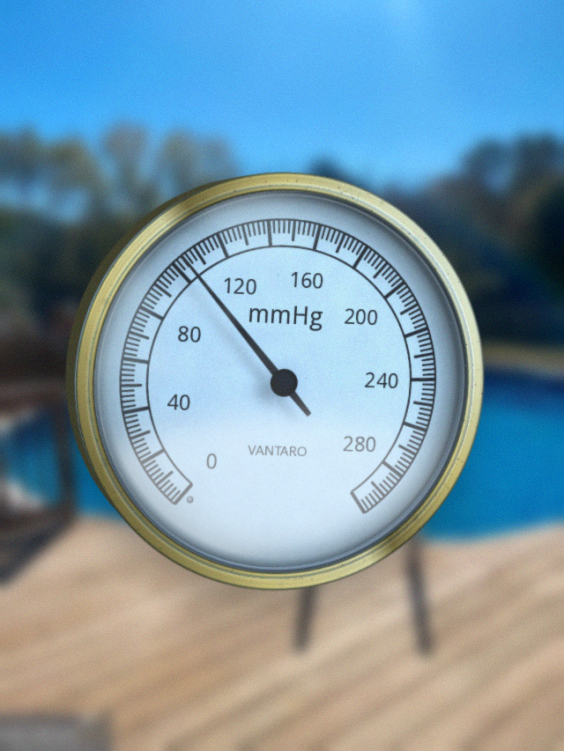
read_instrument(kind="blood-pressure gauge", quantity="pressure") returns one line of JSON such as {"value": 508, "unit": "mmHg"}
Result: {"value": 104, "unit": "mmHg"}
